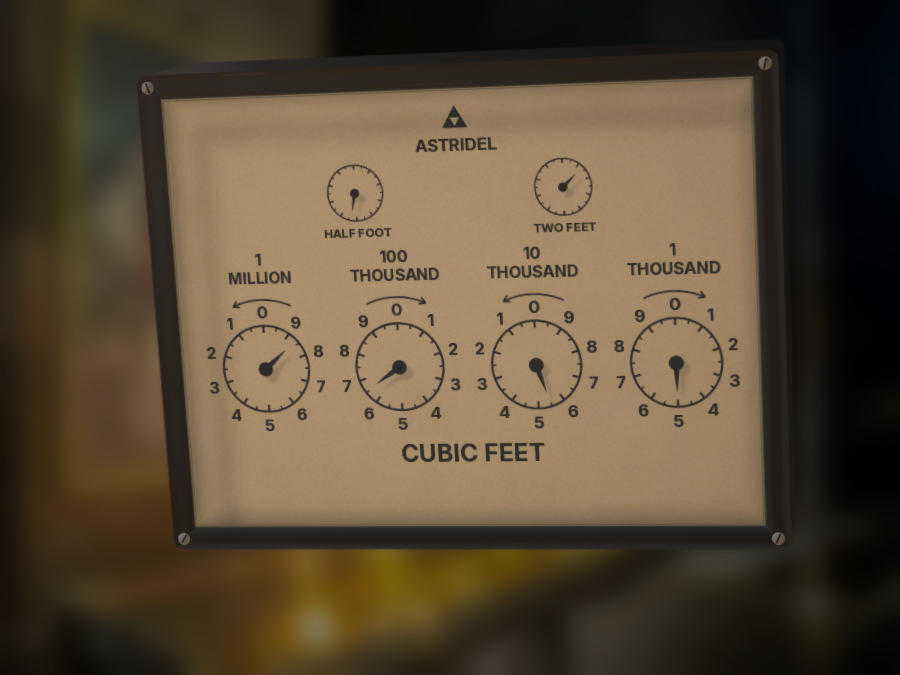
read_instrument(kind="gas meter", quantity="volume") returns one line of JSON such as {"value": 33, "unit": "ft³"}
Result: {"value": 865500, "unit": "ft³"}
